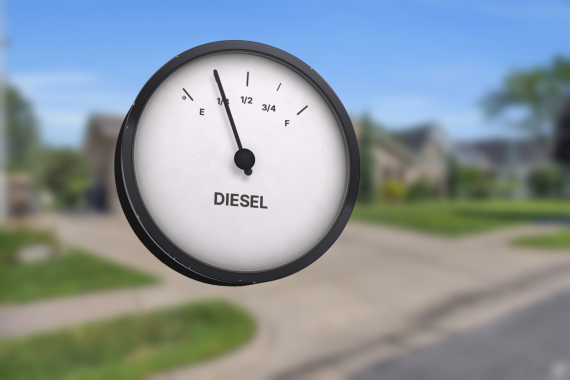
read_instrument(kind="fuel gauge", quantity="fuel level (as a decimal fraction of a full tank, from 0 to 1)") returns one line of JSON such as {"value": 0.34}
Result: {"value": 0.25}
